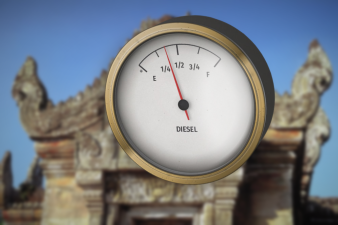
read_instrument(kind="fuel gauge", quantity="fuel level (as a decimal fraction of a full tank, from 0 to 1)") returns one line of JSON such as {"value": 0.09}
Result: {"value": 0.375}
